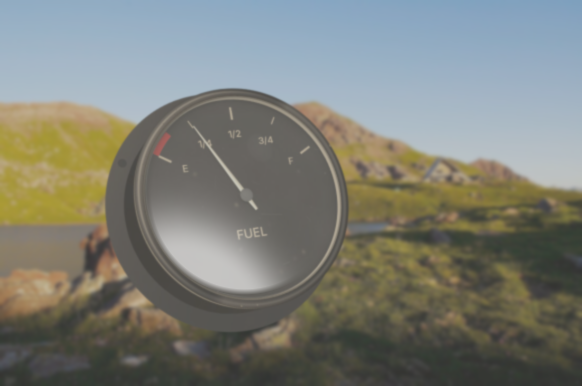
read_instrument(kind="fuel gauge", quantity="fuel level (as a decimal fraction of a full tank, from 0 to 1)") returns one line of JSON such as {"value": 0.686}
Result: {"value": 0.25}
